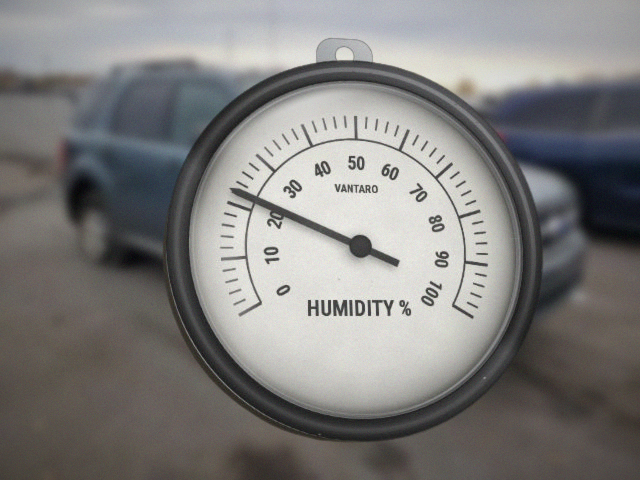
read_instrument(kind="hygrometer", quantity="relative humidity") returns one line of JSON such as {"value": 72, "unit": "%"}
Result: {"value": 22, "unit": "%"}
